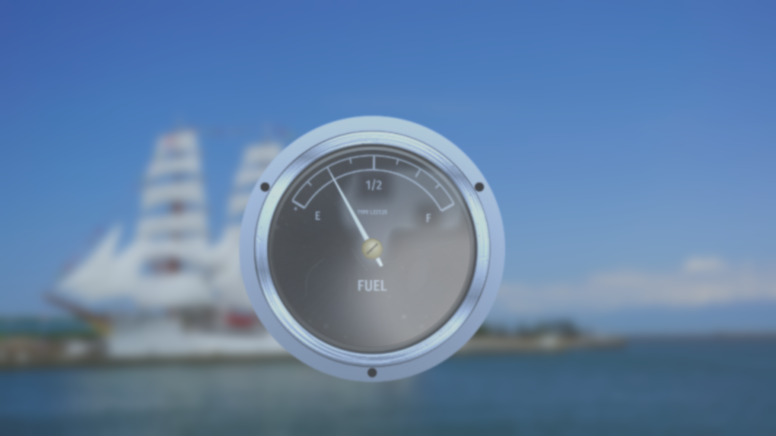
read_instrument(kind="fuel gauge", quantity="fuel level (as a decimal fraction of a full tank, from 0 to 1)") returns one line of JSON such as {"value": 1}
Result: {"value": 0.25}
